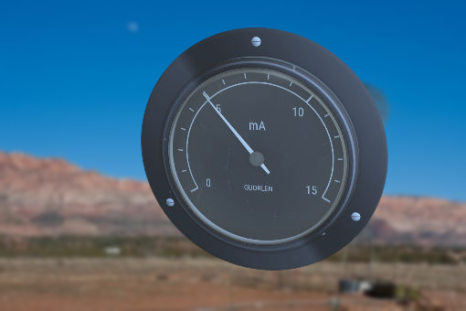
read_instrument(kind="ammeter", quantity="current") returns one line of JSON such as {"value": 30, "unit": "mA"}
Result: {"value": 5, "unit": "mA"}
